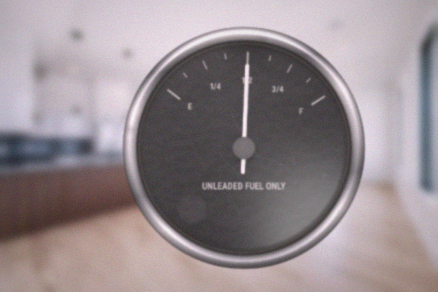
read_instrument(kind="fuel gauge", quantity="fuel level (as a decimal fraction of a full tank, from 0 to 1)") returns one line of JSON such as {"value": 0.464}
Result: {"value": 0.5}
